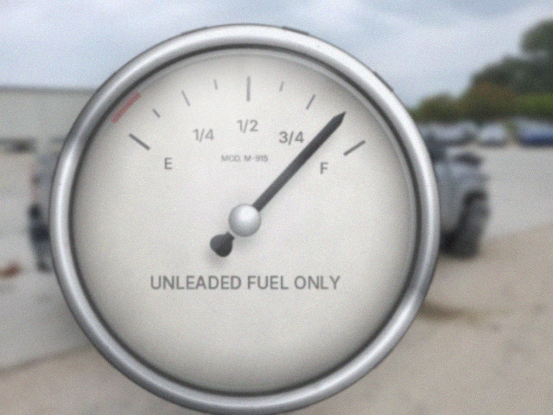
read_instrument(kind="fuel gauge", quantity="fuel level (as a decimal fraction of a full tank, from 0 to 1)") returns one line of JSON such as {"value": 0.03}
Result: {"value": 0.875}
